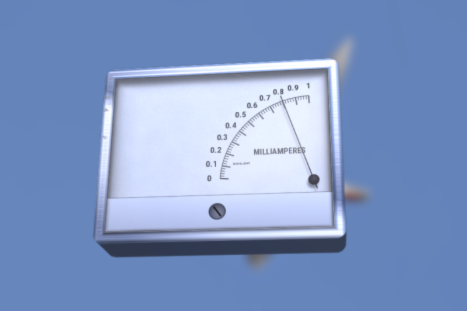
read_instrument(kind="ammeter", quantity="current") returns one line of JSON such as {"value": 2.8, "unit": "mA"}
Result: {"value": 0.8, "unit": "mA"}
